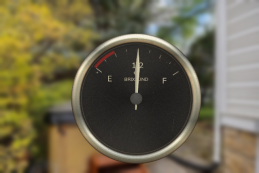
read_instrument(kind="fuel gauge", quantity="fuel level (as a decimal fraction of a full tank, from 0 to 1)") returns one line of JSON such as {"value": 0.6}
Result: {"value": 0.5}
